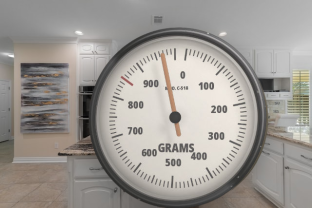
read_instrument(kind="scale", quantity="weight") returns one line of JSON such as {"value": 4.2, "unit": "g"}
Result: {"value": 970, "unit": "g"}
